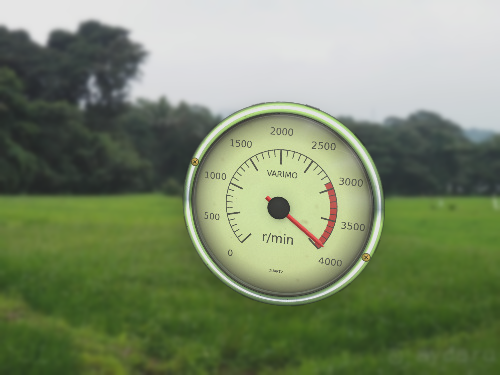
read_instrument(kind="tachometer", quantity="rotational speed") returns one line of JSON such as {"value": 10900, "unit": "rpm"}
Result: {"value": 3900, "unit": "rpm"}
